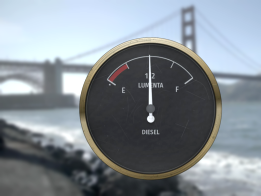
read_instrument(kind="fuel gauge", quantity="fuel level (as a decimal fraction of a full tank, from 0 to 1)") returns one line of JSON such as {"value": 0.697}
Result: {"value": 0.5}
